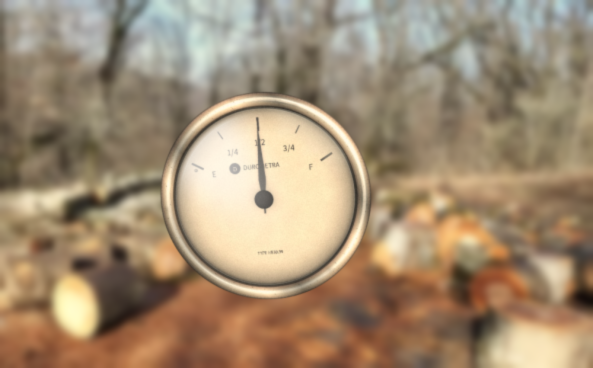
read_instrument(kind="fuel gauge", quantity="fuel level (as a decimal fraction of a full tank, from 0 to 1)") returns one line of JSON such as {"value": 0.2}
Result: {"value": 0.5}
